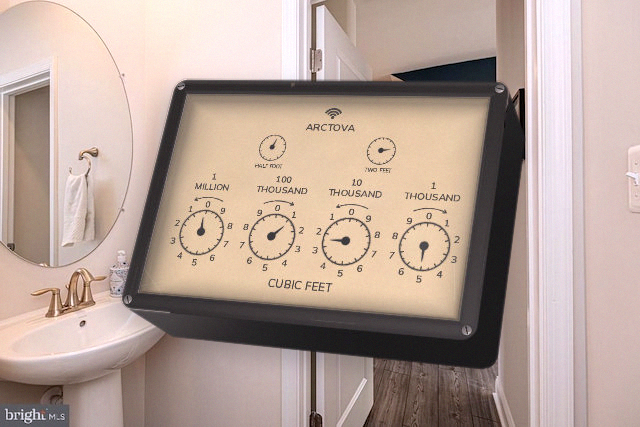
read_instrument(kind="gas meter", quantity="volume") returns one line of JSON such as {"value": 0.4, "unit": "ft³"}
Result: {"value": 12500, "unit": "ft³"}
